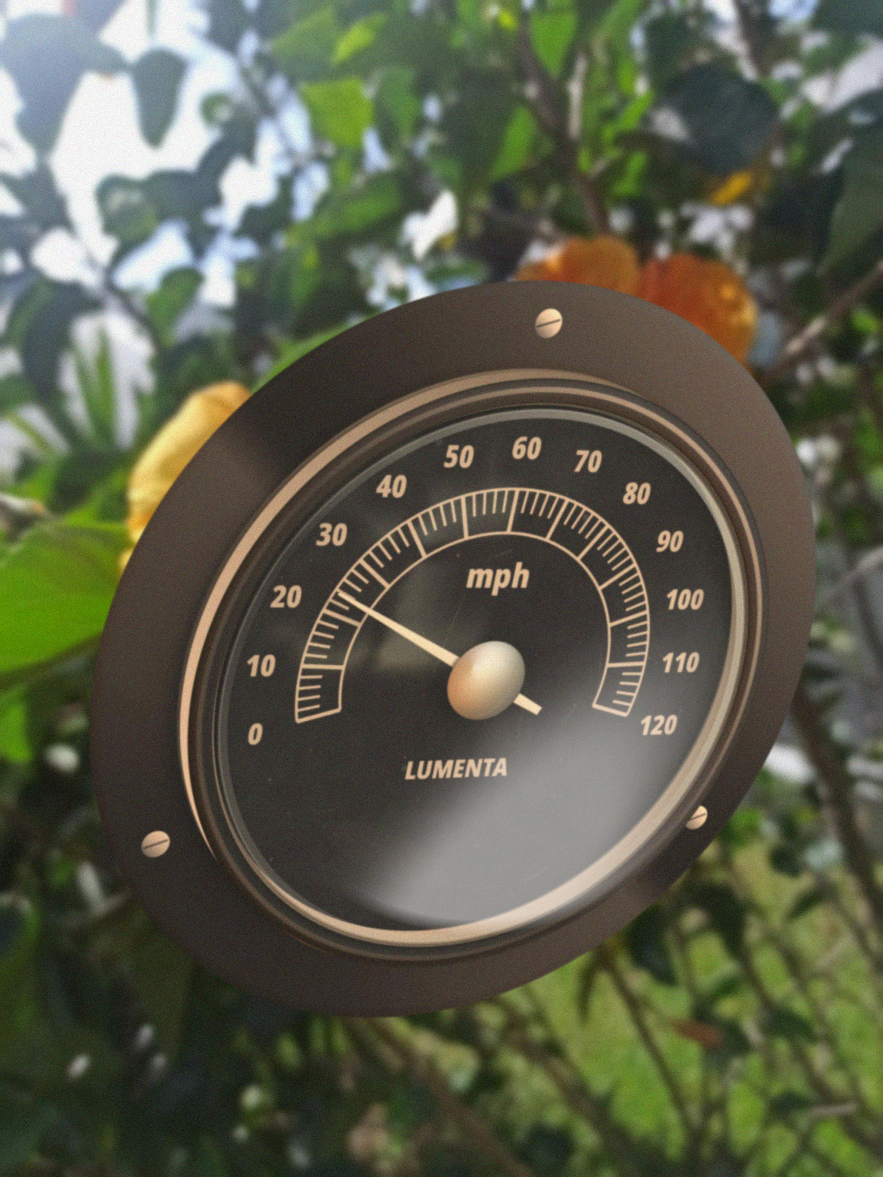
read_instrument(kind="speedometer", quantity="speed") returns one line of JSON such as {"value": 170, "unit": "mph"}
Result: {"value": 24, "unit": "mph"}
